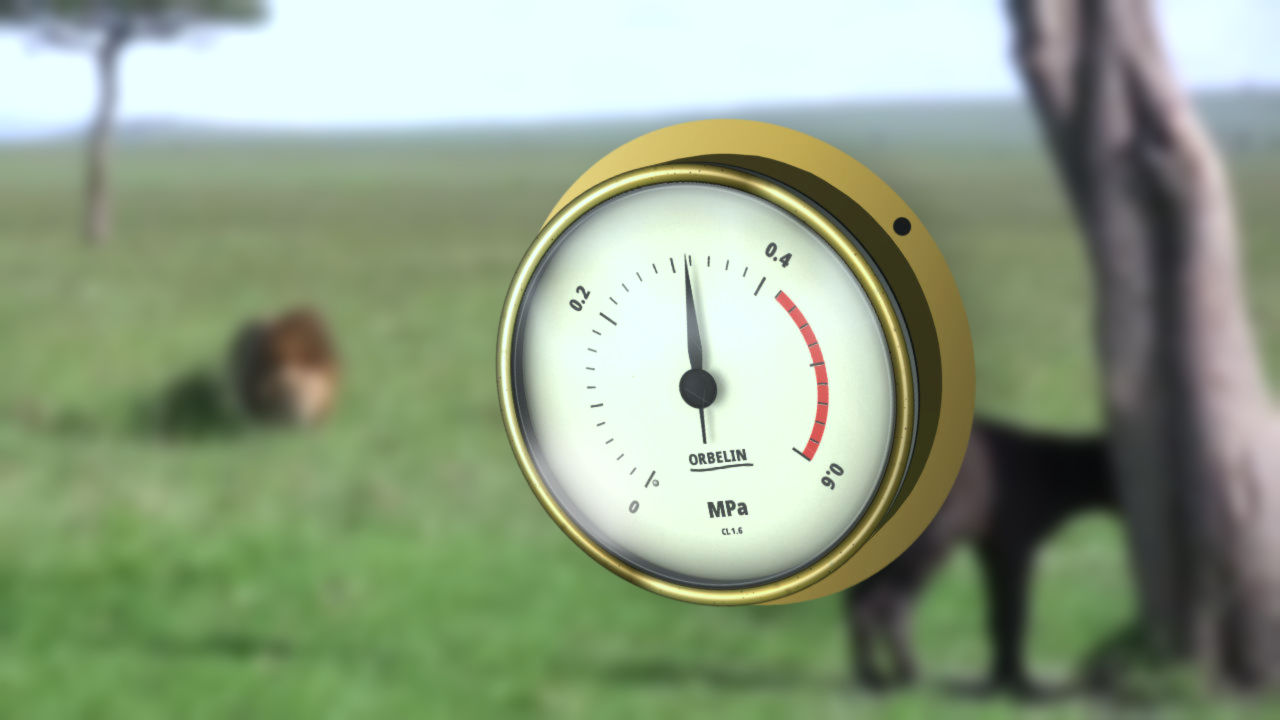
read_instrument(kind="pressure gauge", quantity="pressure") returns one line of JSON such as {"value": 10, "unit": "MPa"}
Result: {"value": 0.32, "unit": "MPa"}
